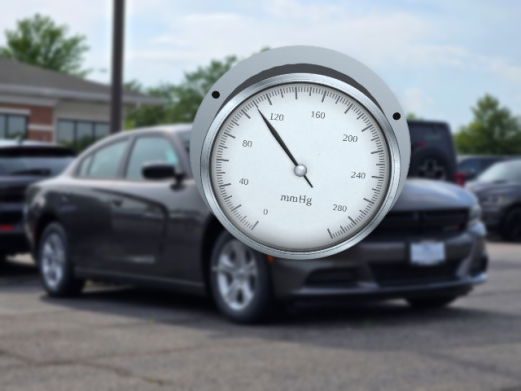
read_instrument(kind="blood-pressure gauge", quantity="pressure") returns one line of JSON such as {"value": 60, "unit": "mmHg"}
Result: {"value": 110, "unit": "mmHg"}
